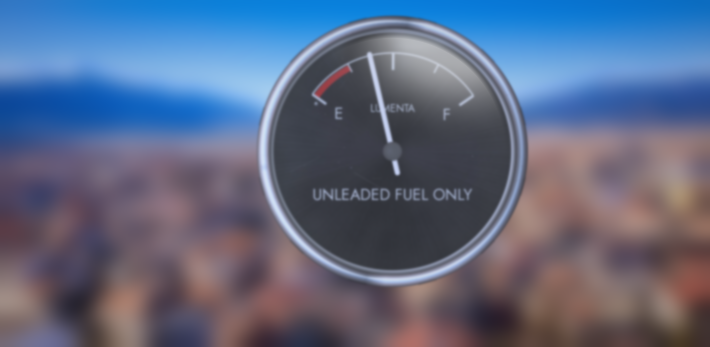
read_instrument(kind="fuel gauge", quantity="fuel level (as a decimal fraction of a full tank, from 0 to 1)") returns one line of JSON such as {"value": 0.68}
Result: {"value": 0.375}
